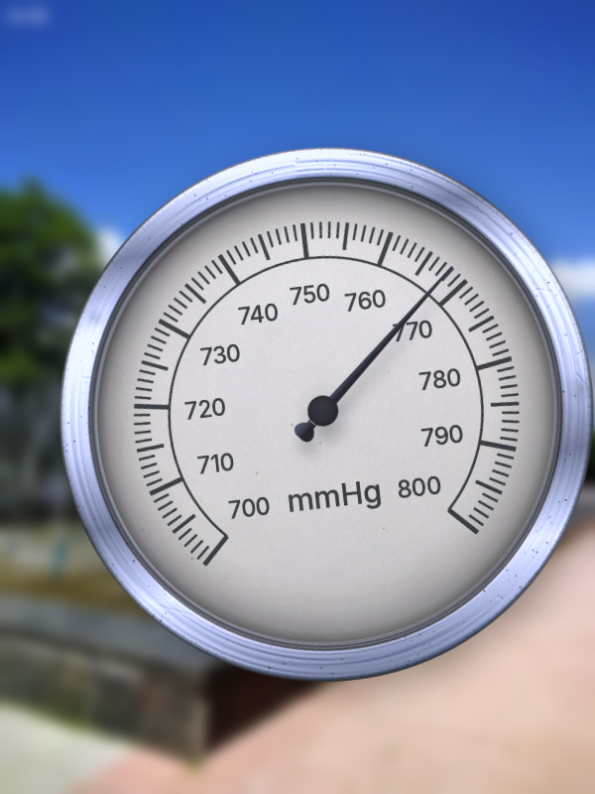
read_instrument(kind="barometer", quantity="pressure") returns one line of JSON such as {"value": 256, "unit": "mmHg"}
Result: {"value": 768, "unit": "mmHg"}
